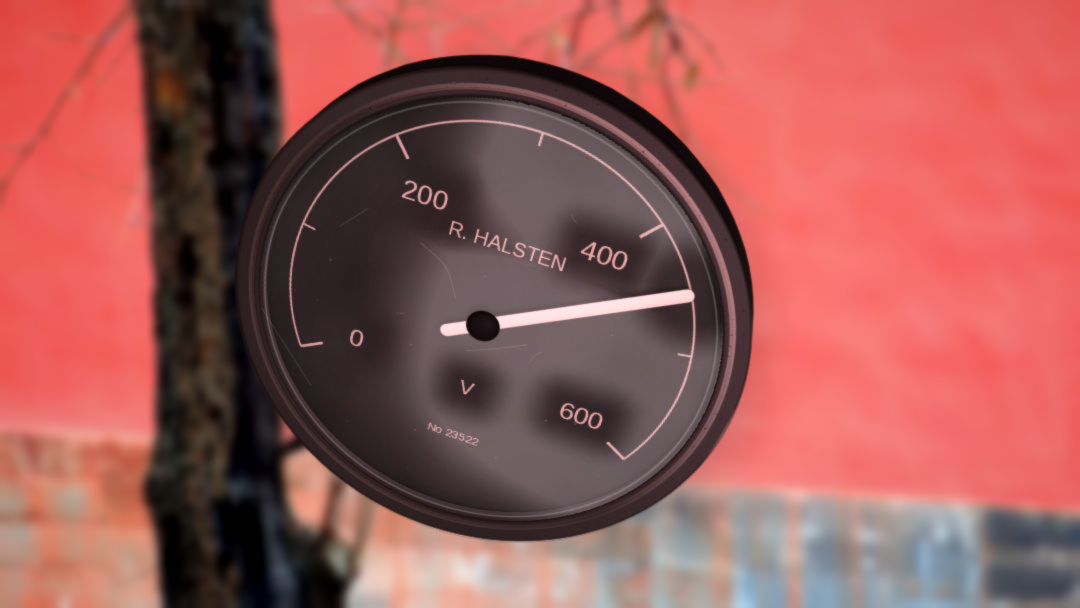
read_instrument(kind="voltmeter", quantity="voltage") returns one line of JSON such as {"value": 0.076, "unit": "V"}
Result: {"value": 450, "unit": "V"}
